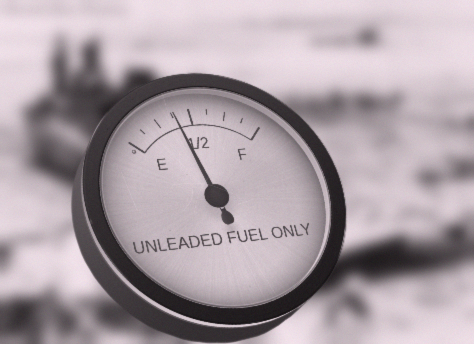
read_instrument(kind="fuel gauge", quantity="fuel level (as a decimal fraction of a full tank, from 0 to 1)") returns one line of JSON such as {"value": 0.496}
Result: {"value": 0.375}
